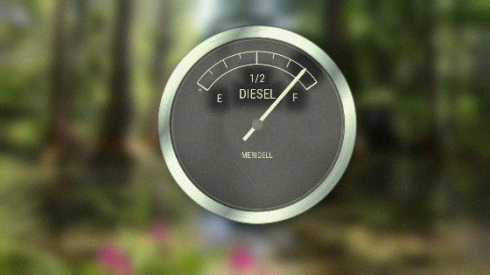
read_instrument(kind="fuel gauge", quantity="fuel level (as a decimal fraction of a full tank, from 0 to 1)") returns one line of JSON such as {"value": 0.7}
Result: {"value": 0.875}
